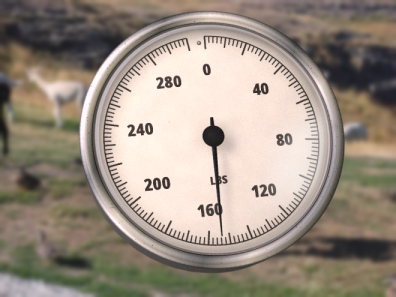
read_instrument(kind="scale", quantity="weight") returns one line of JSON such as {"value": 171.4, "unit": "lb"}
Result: {"value": 154, "unit": "lb"}
